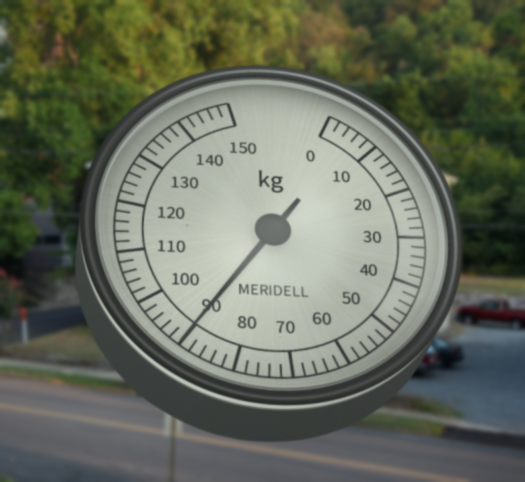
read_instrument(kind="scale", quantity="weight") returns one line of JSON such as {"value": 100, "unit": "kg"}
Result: {"value": 90, "unit": "kg"}
